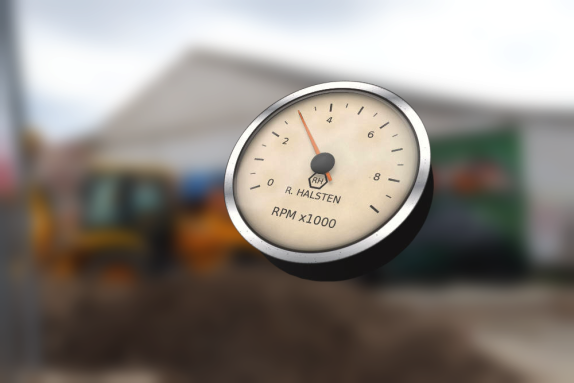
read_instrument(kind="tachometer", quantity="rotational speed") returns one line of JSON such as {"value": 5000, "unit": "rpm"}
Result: {"value": 3000, "unit": "rpm"}
